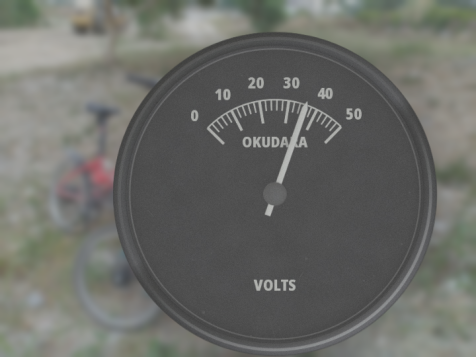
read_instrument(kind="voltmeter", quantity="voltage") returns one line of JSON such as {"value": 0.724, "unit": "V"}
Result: {"value": 36, "unit": "V"}
